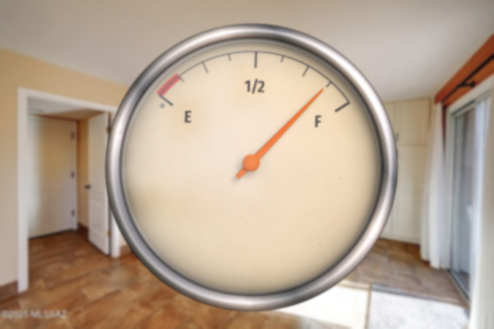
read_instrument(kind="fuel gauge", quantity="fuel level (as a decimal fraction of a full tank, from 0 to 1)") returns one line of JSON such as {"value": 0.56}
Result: {"value": 0.875}
